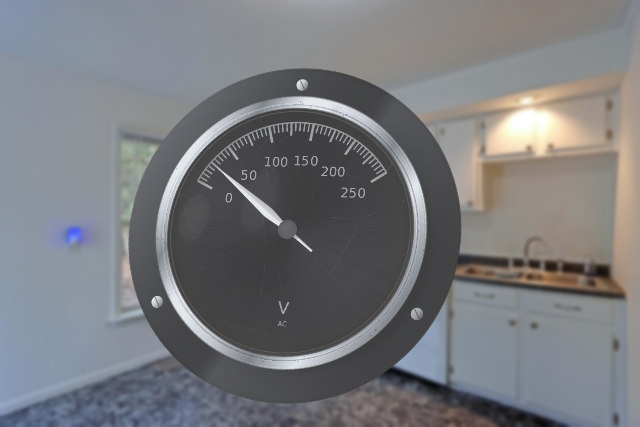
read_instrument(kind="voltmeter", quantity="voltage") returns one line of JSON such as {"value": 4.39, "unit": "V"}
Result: {"value": 25, "unit": "V"}
